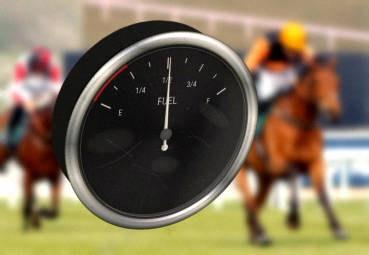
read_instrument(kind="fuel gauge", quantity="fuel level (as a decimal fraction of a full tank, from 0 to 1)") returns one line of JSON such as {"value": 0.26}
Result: {"value": 0.5}
